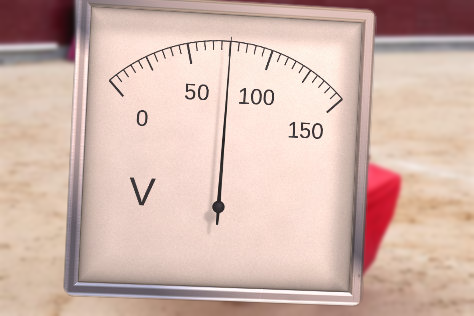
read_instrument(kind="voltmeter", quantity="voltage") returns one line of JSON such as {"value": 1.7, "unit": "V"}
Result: {"value": 75, "unit": "V"}
